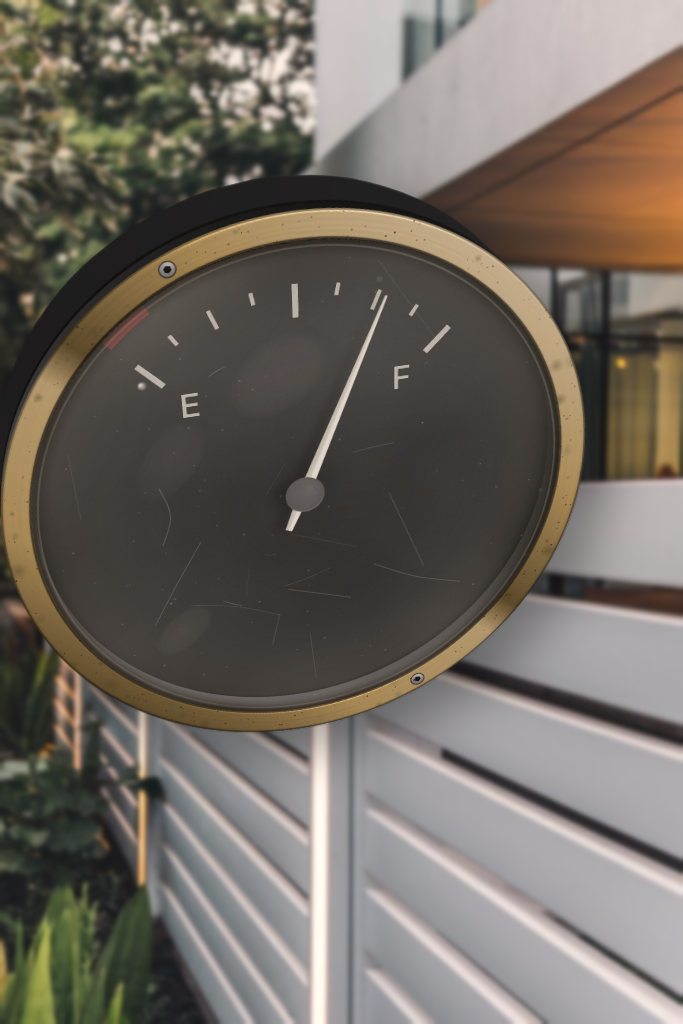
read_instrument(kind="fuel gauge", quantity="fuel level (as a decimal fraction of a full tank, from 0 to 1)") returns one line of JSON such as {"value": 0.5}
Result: {"value": 0.75}
